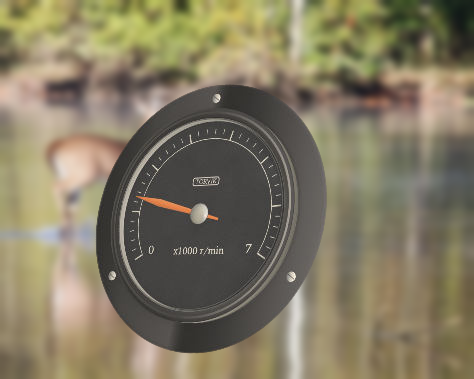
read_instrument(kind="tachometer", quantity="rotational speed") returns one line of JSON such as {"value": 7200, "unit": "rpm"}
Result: {"value": 1300, "unit": "rpm"}
